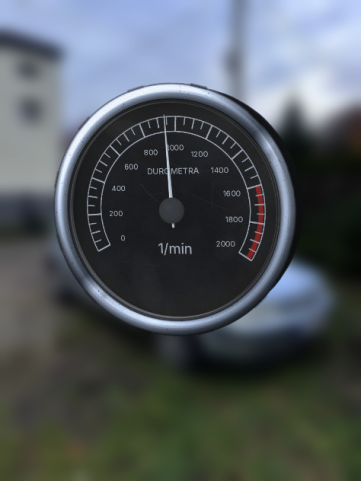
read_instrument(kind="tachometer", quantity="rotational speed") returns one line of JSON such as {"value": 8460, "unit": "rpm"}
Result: {"value": 950, "unit": "rpm"}
